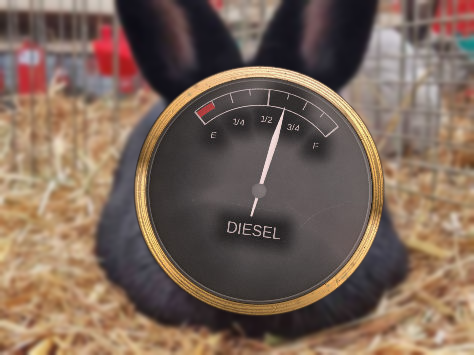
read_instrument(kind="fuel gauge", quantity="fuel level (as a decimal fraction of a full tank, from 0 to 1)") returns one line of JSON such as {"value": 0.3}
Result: {"value": 0.625}
